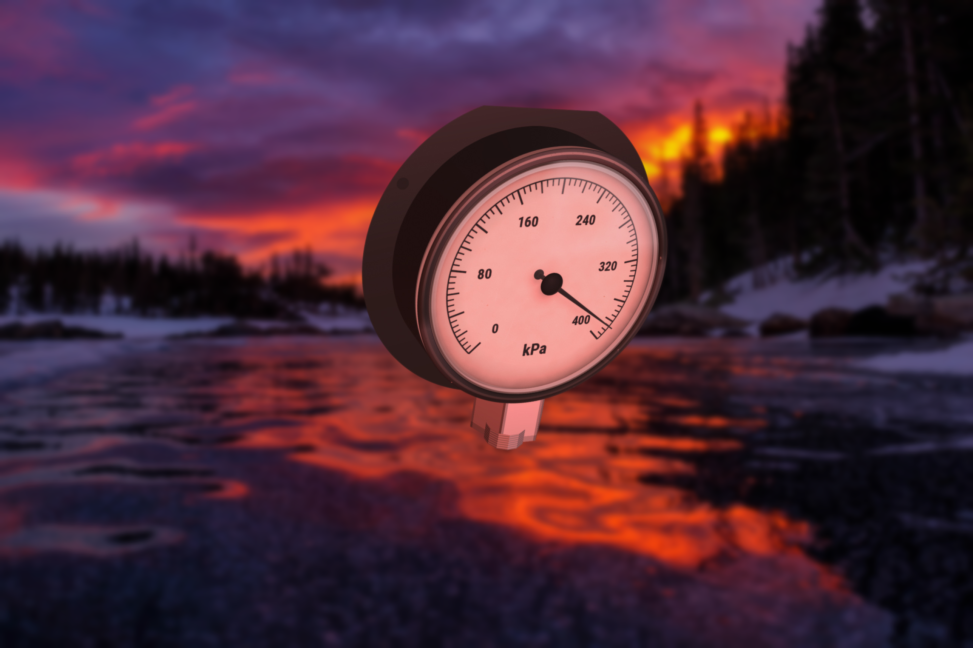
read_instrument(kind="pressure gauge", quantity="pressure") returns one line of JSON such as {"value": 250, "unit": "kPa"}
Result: {"value": 385, "unit": "kPa"}
